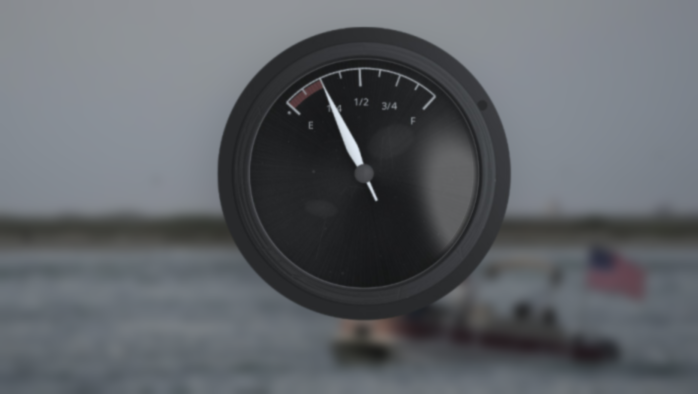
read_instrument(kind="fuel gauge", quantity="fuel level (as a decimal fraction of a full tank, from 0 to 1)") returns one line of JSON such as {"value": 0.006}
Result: {"value": 0.25}
